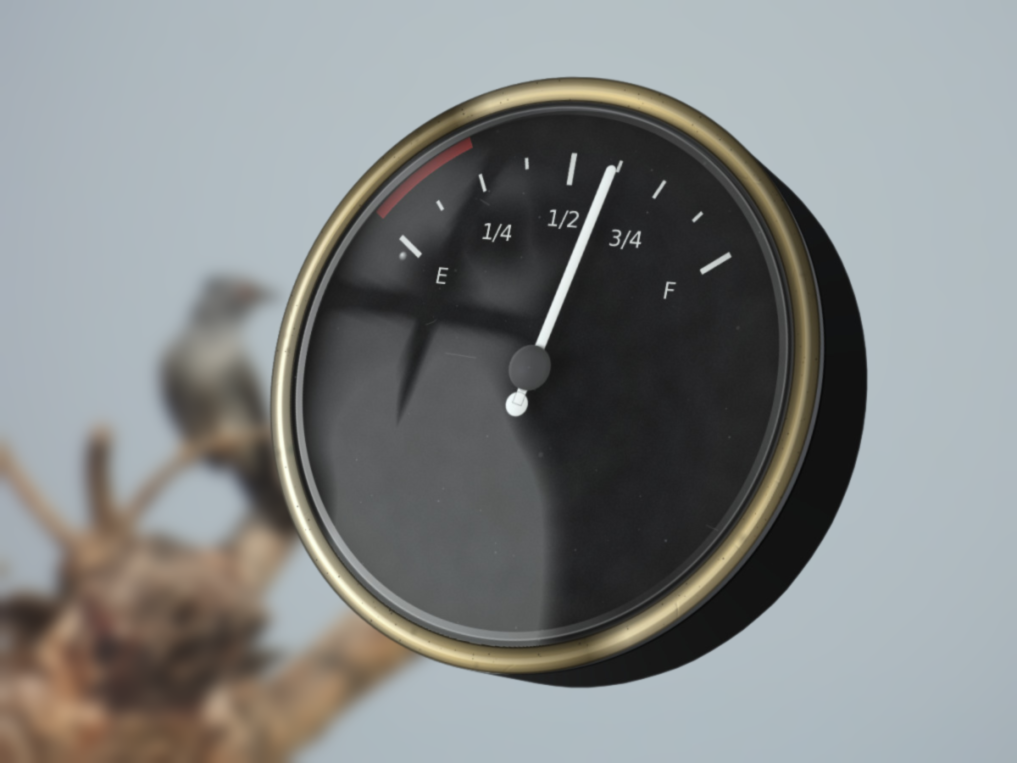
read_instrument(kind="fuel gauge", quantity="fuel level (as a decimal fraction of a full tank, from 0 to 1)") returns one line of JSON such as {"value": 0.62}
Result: {"value": 0.625}
